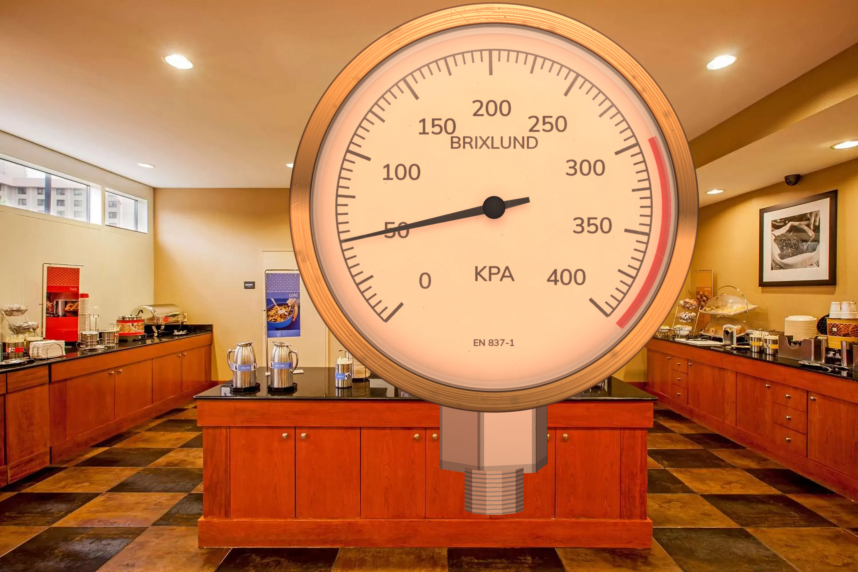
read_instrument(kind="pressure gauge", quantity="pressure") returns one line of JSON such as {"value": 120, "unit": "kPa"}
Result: {"value": 50, "unit": "kPa"}
